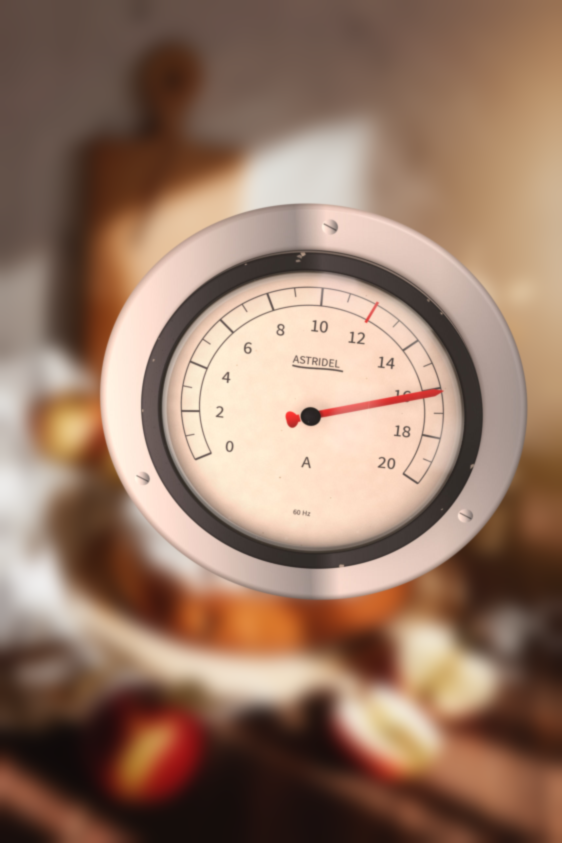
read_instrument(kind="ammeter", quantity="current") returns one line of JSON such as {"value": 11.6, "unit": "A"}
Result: {"value": 16, "unit": "A"}
